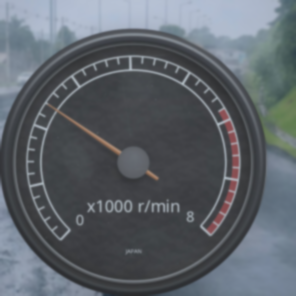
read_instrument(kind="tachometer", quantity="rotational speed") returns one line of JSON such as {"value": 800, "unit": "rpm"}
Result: {"value": 2400, "unit": "rpm"}
